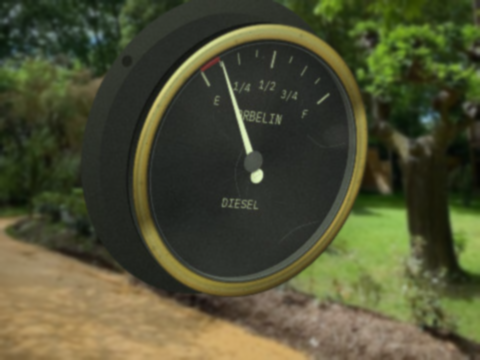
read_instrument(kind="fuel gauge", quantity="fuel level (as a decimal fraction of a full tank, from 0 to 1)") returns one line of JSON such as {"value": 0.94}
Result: {"value": 0.125}
